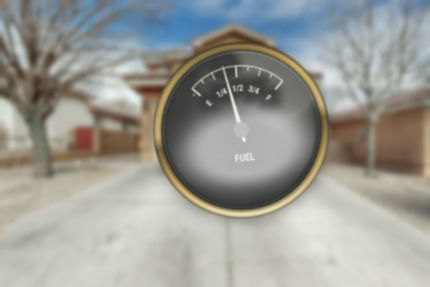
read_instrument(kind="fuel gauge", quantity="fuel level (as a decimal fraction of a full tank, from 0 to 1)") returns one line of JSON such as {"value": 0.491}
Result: {"value": 0.375}
